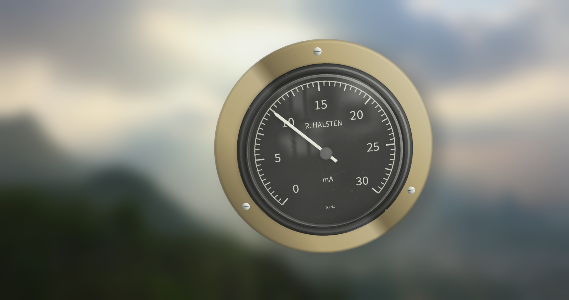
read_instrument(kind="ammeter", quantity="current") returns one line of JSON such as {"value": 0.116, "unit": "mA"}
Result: {"value": 10, "unit": "mA"}
